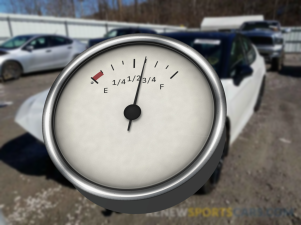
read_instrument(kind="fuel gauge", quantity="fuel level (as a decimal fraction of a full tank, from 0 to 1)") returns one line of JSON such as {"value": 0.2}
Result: {"value": 0.625}
